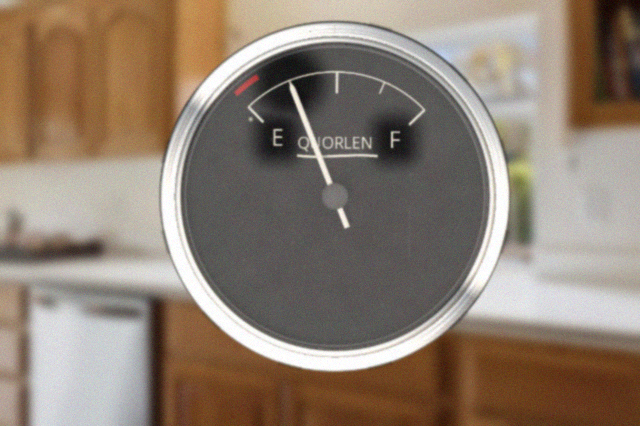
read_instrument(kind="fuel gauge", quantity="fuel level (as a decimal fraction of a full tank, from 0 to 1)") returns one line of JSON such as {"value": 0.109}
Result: {"value": 0.25}
